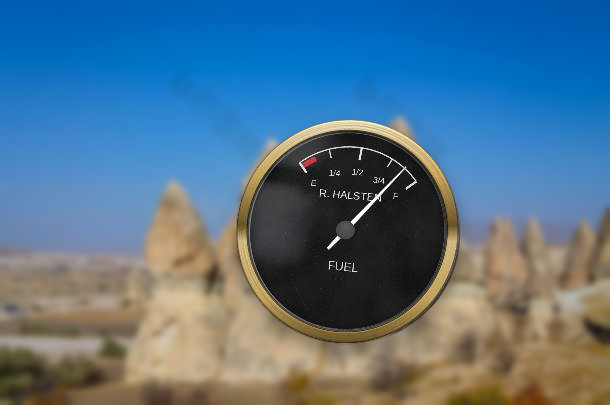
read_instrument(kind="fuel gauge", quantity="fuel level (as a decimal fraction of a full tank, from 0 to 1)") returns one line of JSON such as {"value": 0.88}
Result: {"value": 0.875}
